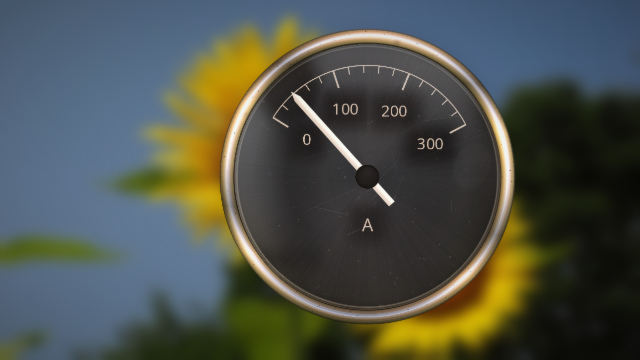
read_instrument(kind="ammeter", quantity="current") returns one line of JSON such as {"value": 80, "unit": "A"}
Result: {"value": 40, "unit": "A"}
